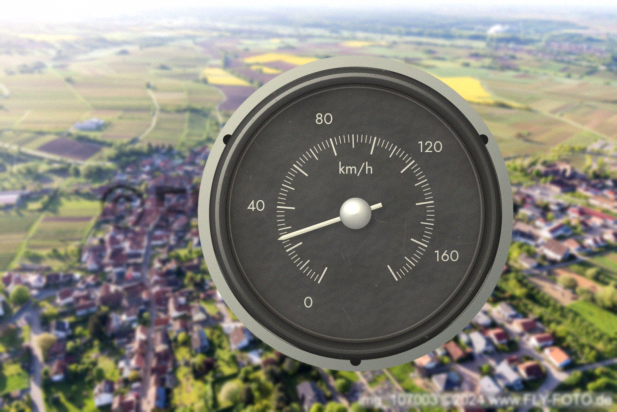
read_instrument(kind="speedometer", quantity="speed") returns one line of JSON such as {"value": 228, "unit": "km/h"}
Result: {"value": 26, "unit": "km/h"}
